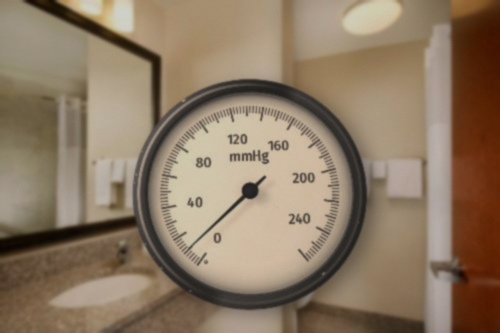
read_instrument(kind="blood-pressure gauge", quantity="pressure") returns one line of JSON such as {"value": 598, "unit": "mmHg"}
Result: {"value": 10, "unit": "mmHg"}
